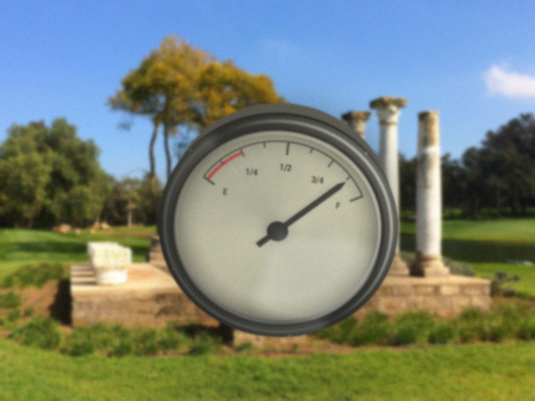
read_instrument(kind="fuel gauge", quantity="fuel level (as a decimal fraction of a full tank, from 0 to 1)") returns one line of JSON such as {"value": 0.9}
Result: {"value": 0.875}
